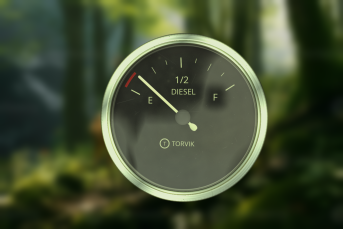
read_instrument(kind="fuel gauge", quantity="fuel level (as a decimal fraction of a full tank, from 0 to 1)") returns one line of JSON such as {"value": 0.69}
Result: {"value": 0.125}
